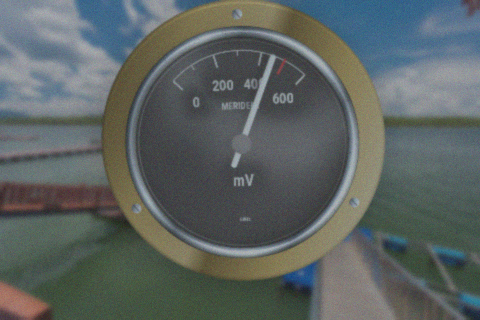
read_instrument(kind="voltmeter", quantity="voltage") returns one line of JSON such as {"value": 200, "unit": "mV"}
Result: {"value": 450, "unit": "mV"}
